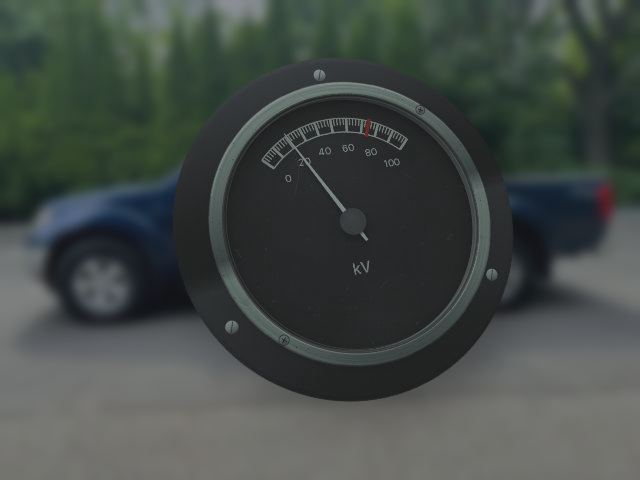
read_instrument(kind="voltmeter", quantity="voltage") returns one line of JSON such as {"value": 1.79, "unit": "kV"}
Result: {"value": 20, "unit": "kV"}
